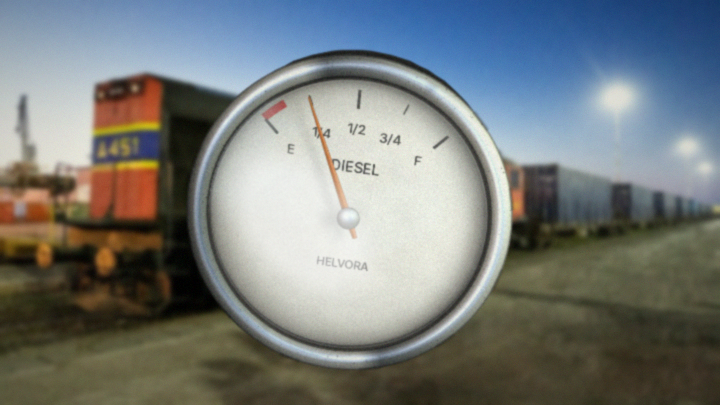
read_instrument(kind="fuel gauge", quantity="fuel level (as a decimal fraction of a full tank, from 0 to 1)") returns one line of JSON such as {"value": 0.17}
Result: {"value": 0.25}
